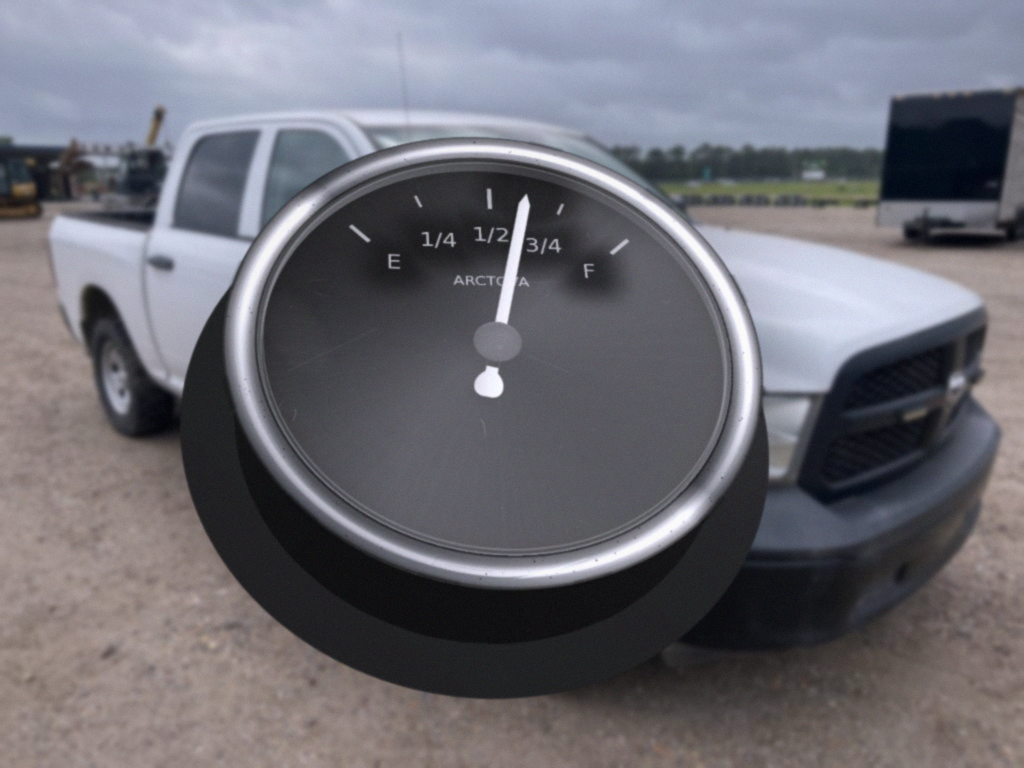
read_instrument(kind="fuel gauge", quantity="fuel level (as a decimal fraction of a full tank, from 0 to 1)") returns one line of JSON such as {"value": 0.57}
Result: {"value": 0.625}
